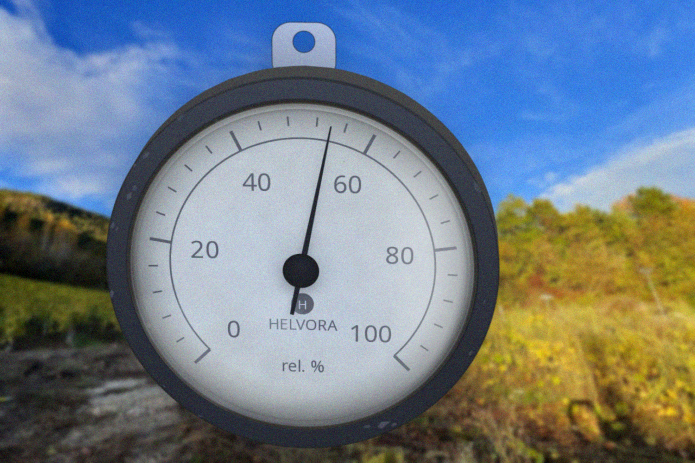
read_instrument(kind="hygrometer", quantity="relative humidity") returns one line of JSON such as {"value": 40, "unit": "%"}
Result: {"value": 54, "unit": "%"}
